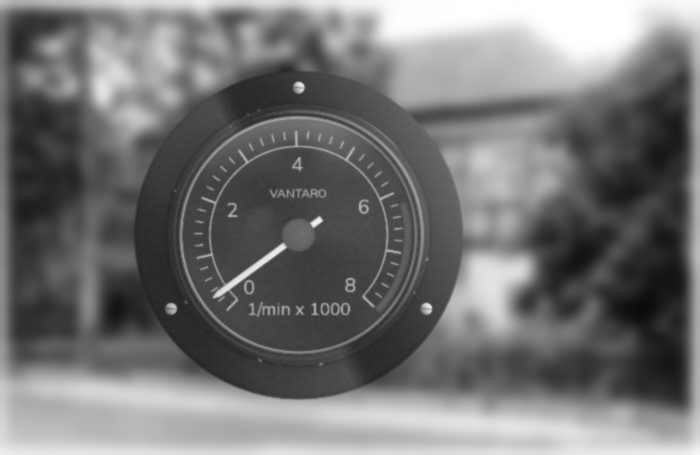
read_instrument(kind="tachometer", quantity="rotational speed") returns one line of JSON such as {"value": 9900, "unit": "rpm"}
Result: {"value": 300, "unit": "rpm"}
